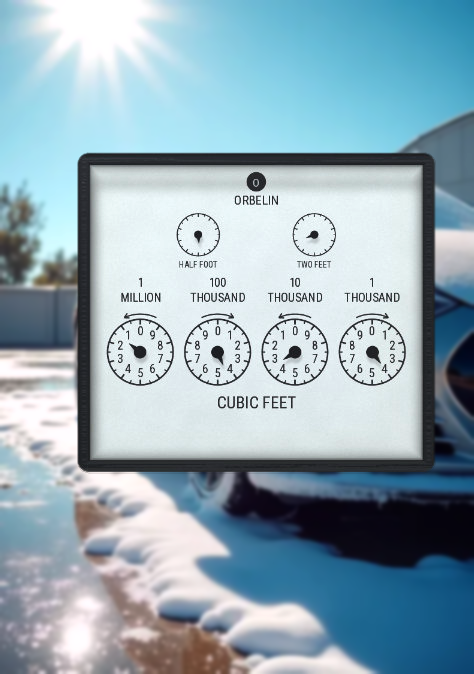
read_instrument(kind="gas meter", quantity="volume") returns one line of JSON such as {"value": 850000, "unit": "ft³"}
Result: {"value": 143400, "unit": "ft³"}
